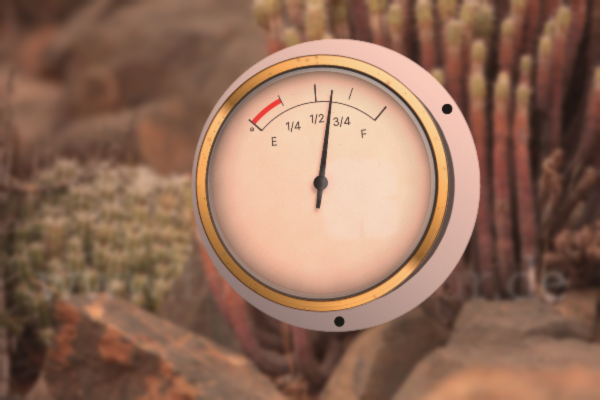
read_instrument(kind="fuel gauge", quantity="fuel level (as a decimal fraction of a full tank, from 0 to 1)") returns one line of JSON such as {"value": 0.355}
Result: {"value": 0.625}
